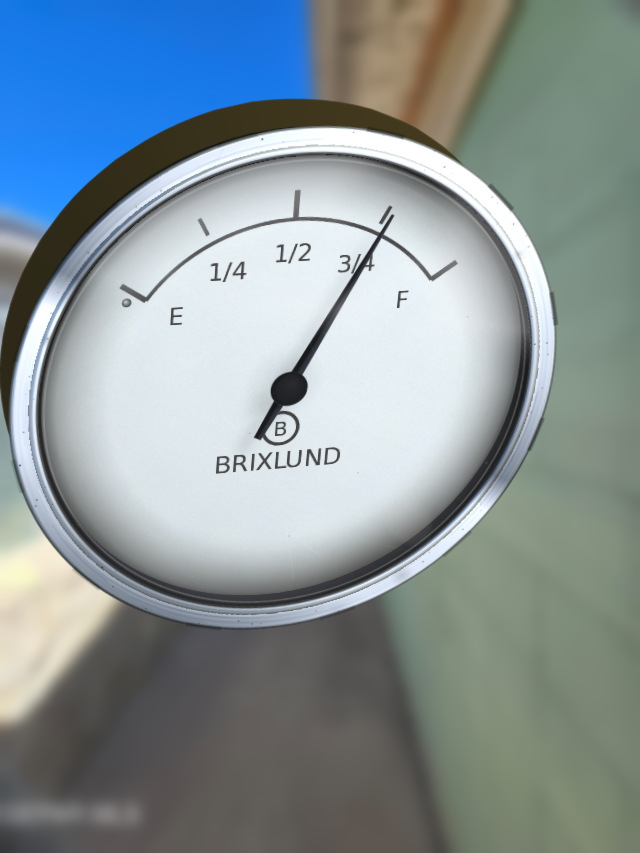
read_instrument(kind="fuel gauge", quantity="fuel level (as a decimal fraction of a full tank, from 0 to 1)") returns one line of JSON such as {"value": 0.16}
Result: {"value": 0.75}
